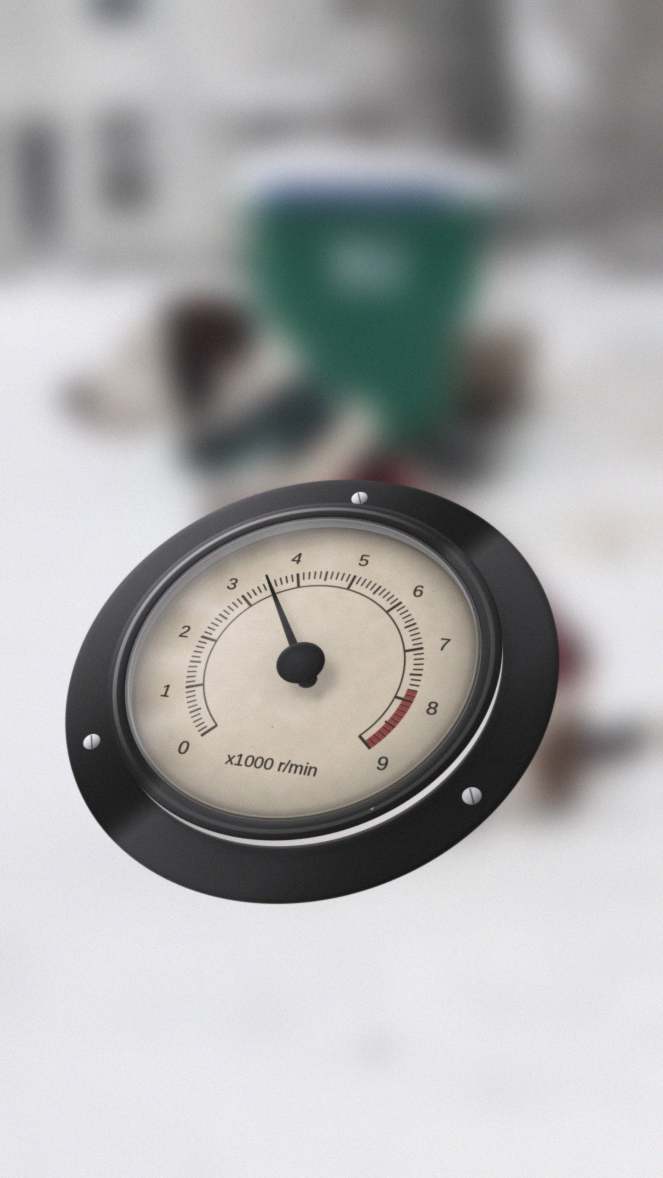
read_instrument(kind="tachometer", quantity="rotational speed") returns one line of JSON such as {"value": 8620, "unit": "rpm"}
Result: {"value": 3500, "unit": "rpm"}
